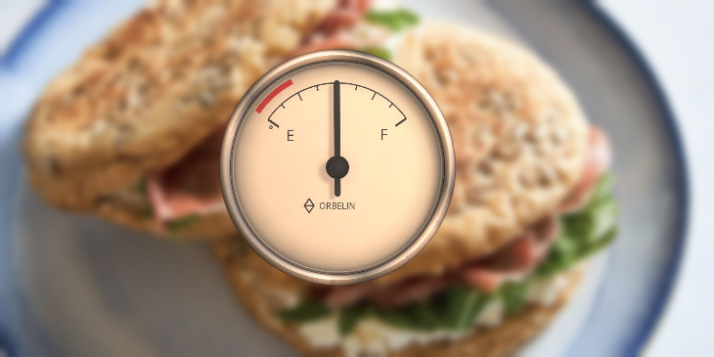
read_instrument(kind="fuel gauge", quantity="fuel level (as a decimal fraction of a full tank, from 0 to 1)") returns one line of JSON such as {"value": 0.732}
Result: {"value": 0.5}
